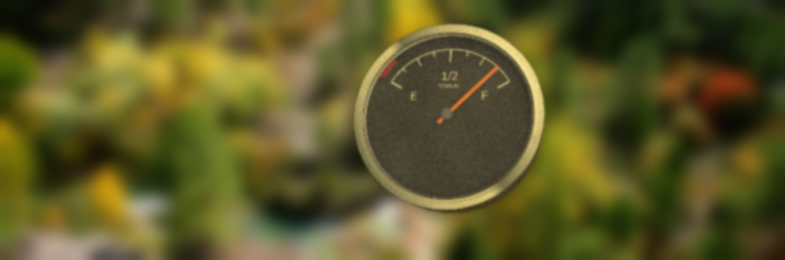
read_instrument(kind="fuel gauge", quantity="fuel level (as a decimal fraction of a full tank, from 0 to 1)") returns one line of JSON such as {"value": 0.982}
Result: {"value": 0.875}
